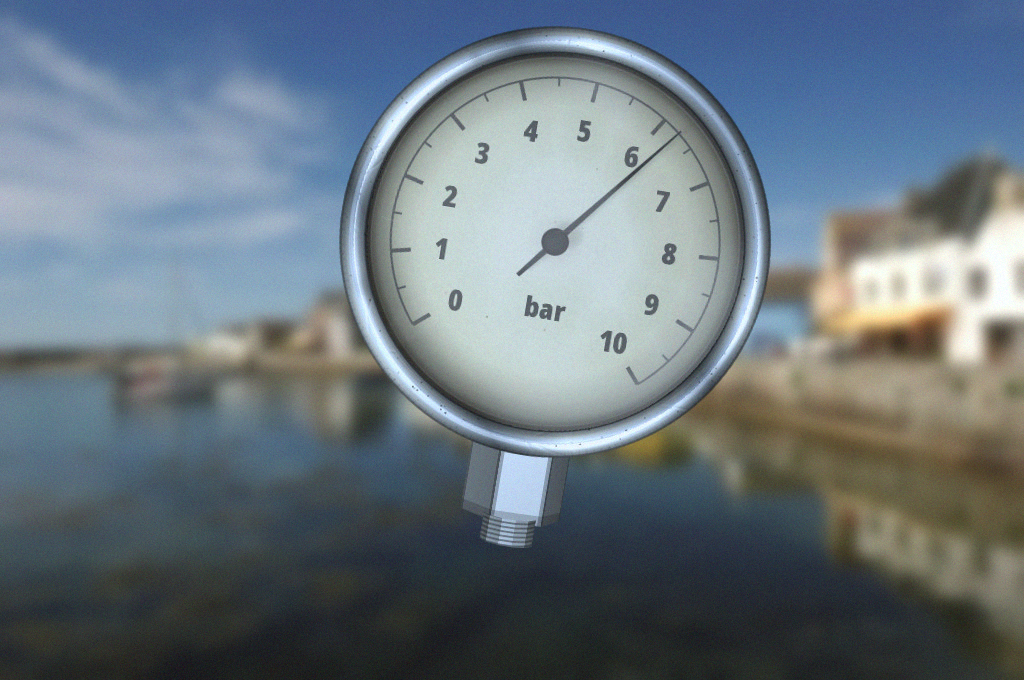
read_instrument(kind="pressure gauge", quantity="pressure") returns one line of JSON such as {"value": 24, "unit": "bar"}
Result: {"value": 6.25, "unit": "bar"}
